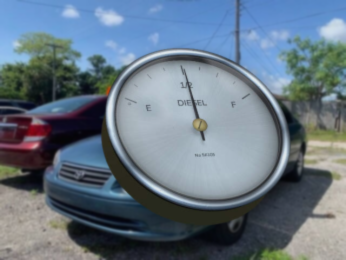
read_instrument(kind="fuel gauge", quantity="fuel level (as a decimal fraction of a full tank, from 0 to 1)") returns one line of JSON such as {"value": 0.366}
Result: {"value": 0.5}
